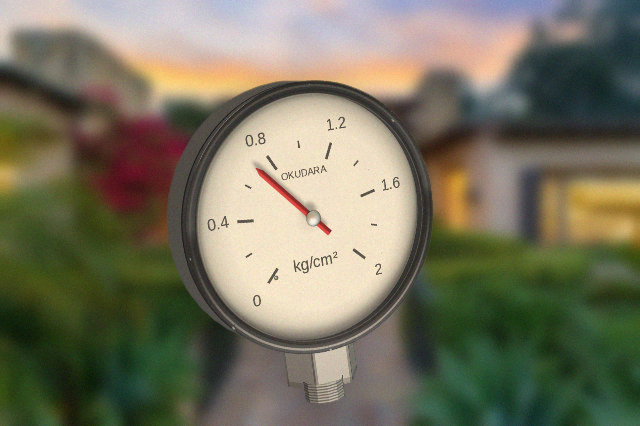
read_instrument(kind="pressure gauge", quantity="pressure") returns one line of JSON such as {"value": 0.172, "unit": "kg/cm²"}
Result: {"value": 0.7, "unit": "kg/cm²"}
